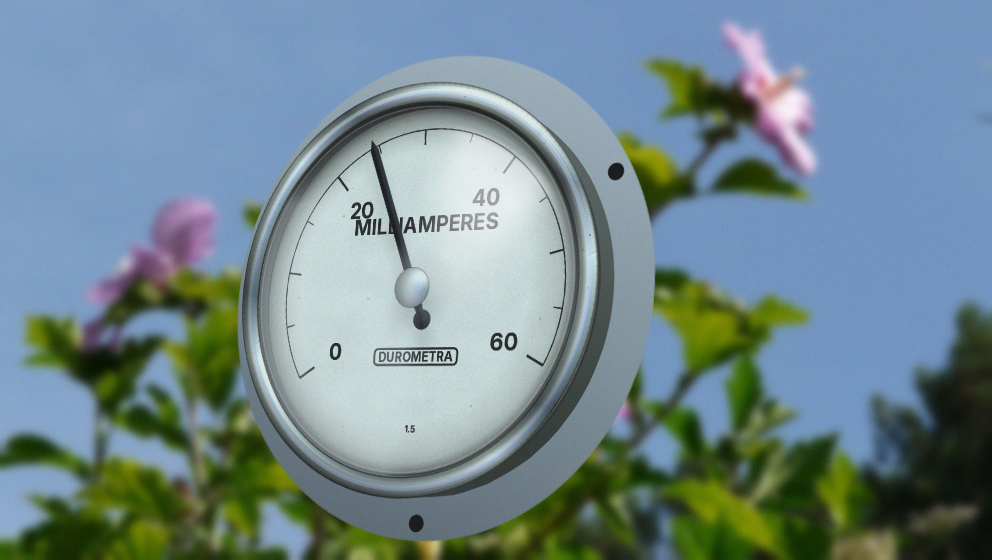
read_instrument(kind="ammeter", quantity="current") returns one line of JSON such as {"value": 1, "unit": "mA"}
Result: {"value": 25, "unit": "mA"}
